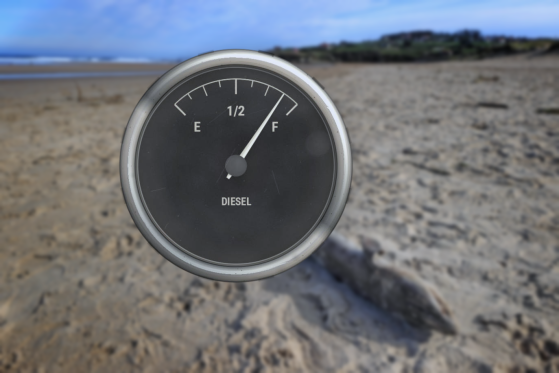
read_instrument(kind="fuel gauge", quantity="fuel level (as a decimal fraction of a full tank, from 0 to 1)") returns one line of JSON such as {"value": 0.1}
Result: {"value": 0.875}
